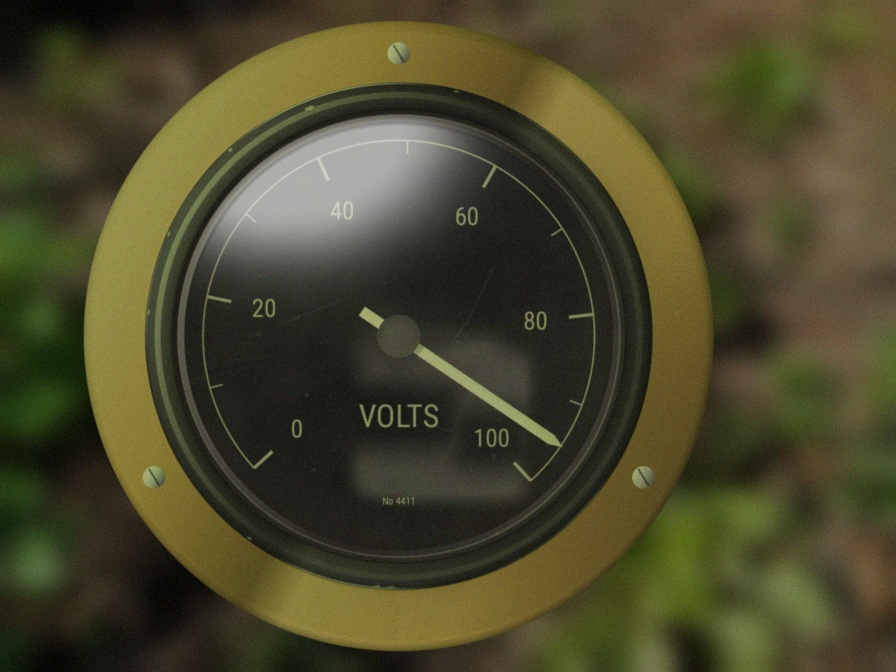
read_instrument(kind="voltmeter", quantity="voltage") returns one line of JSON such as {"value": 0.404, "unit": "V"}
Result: {"value": 95, "unit": "V"}
